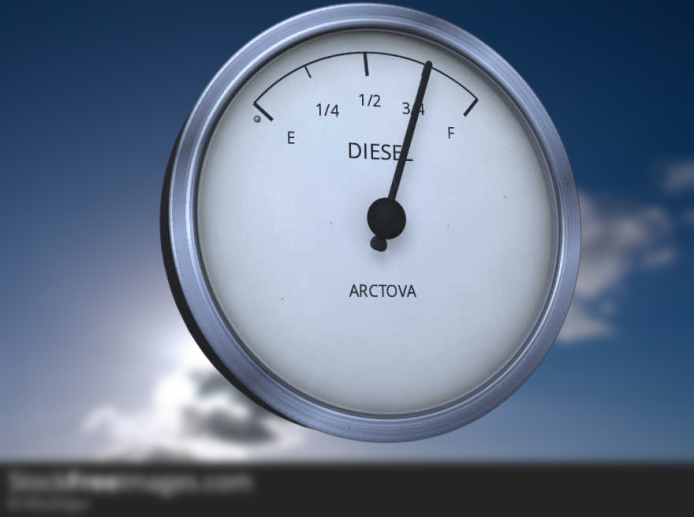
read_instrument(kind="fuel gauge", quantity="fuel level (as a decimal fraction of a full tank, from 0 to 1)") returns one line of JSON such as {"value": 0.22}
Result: {"value": 0.75}
